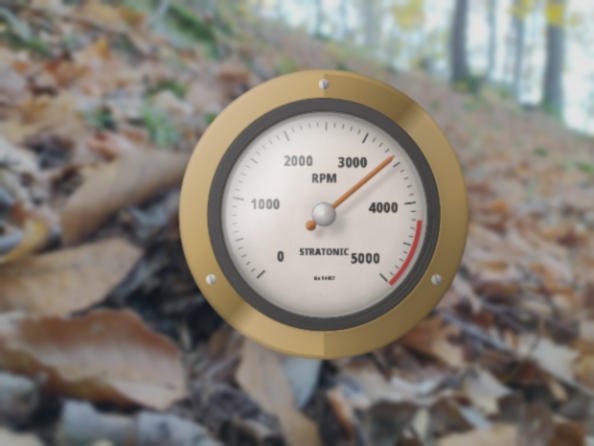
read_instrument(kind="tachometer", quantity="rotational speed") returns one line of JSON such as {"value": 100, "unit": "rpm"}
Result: {"value": 3400, "unit": "rpm"}
